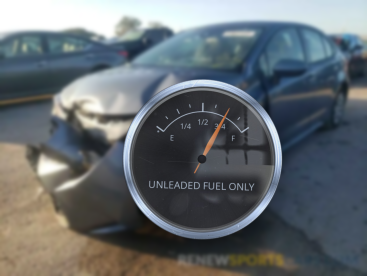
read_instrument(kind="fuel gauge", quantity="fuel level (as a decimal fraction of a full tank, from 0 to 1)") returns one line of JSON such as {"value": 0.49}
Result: {"value": 0.75}
